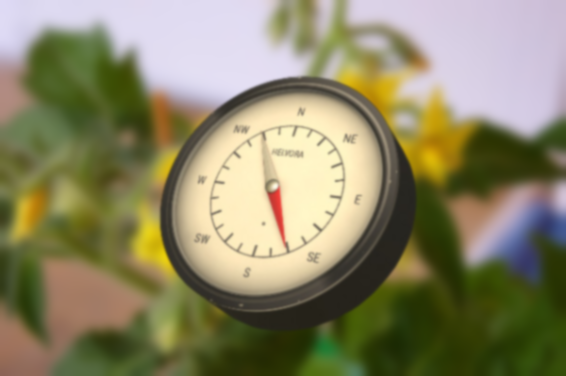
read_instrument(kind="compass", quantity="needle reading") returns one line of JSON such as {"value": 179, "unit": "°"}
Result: {"value": 150, "unit": "°"}
